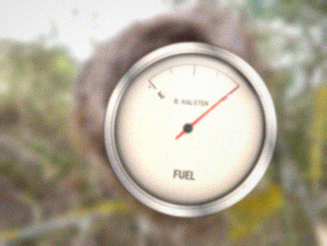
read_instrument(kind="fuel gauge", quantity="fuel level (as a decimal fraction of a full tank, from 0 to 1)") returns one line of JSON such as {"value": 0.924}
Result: {"value": 1}
